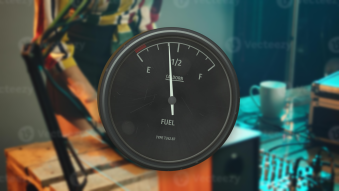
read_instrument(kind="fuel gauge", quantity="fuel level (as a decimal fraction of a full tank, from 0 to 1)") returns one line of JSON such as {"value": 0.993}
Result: {"value": 0.375}
